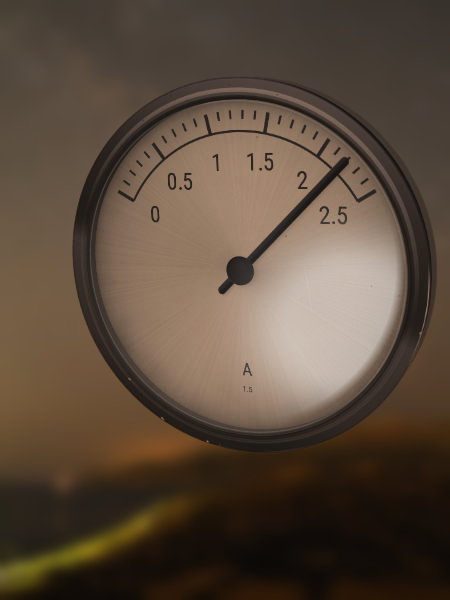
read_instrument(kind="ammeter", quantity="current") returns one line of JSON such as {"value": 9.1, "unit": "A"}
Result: {"value": 2.2, "unit": "A"}
